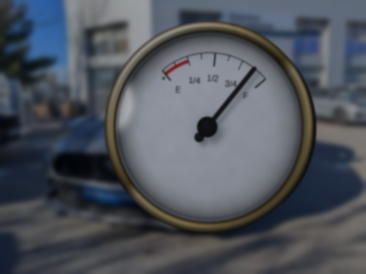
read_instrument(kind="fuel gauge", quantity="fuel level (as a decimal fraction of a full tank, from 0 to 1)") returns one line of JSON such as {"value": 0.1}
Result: {"value": 0.875}
